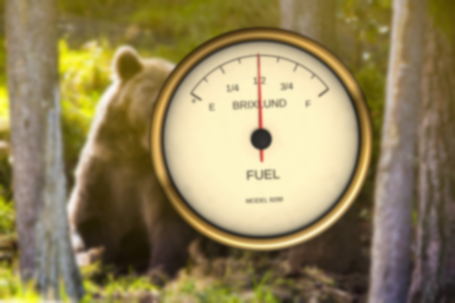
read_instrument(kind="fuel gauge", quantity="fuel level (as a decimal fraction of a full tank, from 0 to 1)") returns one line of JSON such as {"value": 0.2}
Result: {"value": 0.5}
